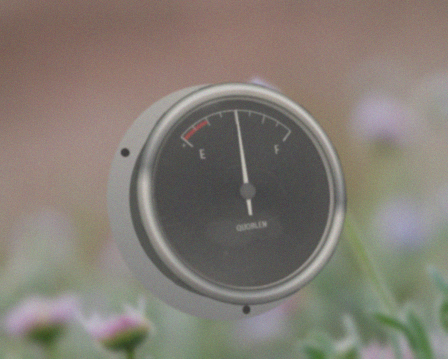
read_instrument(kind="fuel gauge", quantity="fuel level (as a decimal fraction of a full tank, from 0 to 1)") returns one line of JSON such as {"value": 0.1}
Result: {"value": 0.5}
